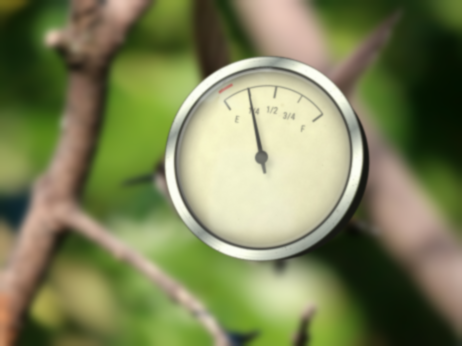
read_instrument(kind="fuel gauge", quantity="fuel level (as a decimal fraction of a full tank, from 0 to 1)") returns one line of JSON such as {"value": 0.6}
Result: {"value": 0.25}
